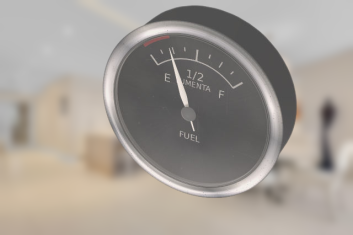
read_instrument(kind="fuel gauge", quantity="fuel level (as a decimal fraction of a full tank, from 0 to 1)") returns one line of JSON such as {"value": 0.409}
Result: {"value": 0.25}
